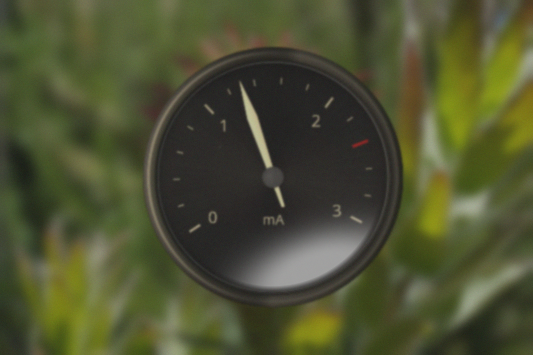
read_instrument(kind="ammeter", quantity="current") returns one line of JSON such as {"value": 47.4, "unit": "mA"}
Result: {"value": 1.3, "unit": "mA"}
